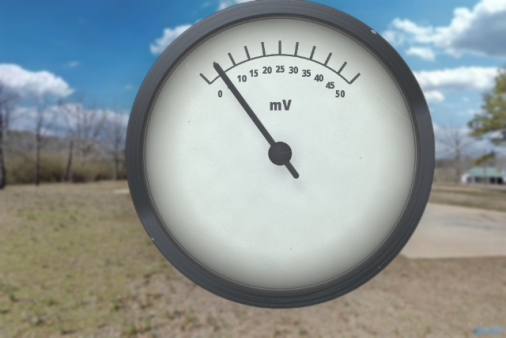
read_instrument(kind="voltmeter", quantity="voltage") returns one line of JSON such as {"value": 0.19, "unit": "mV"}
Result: {"value": 5, "unit": "mV"}
